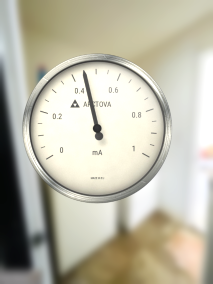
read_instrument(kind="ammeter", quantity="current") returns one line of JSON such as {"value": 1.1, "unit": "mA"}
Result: {"value": 0.45, "unit": "mA"}
